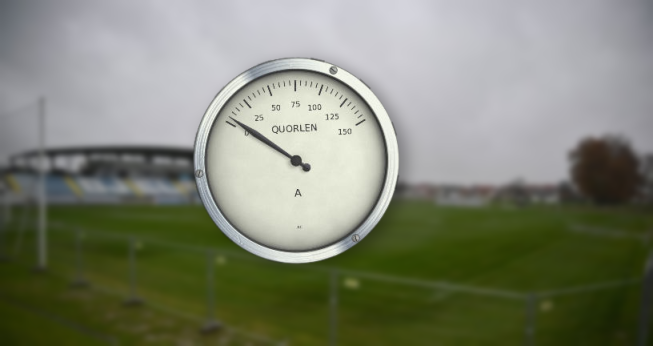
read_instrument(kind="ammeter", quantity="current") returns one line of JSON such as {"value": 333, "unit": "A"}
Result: {"value": 5, "unit": "A"}
